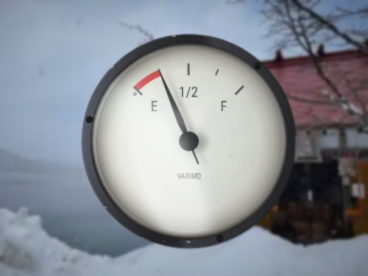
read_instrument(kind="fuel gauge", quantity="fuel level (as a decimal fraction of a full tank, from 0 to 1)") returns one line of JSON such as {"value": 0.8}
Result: {"value": 0.25}
